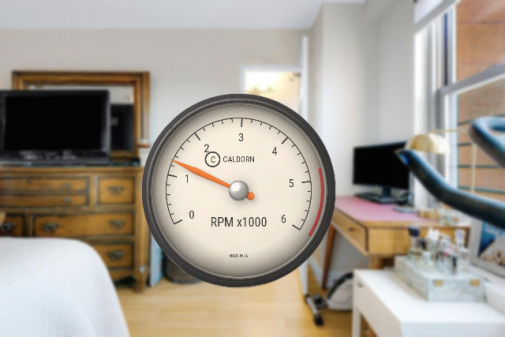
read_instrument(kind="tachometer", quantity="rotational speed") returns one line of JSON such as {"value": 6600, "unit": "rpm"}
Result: {"value": 1300, "unit": "rpm"}
